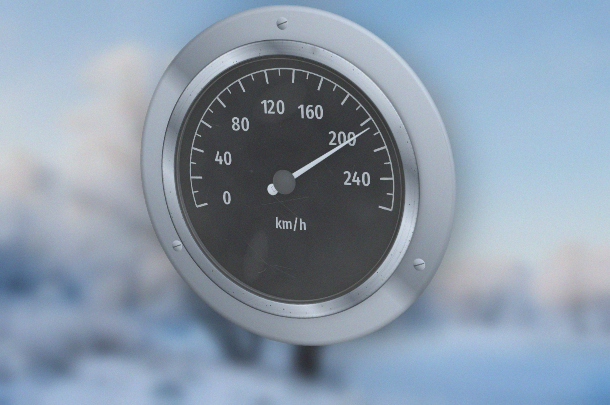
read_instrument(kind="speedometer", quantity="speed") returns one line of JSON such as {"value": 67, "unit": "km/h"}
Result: {"value": 205, "unit": "km/h"}
